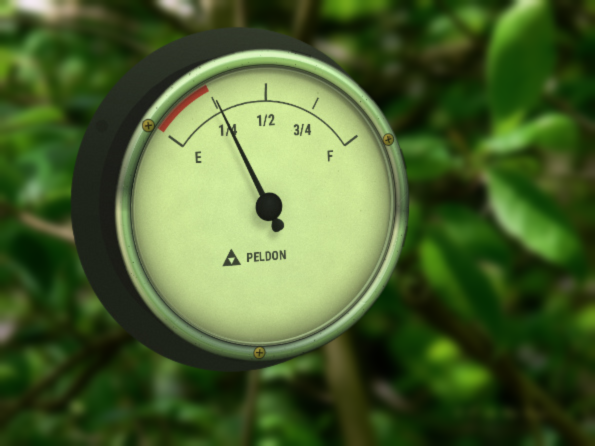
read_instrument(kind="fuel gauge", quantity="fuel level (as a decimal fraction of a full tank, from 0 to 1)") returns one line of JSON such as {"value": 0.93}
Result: {"value": 0.25}
